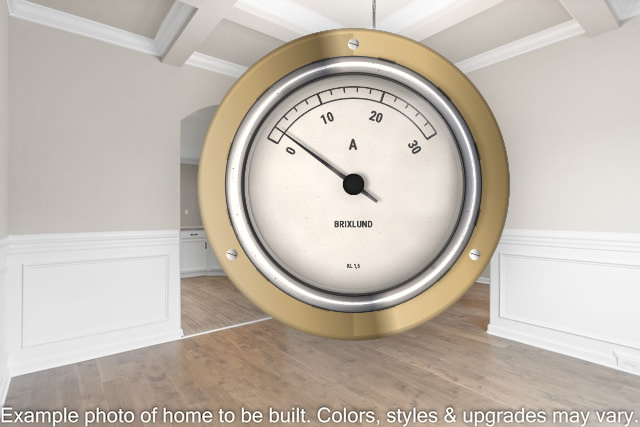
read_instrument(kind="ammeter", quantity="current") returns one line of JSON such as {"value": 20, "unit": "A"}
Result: {"value": 2, "unit": "A"}
